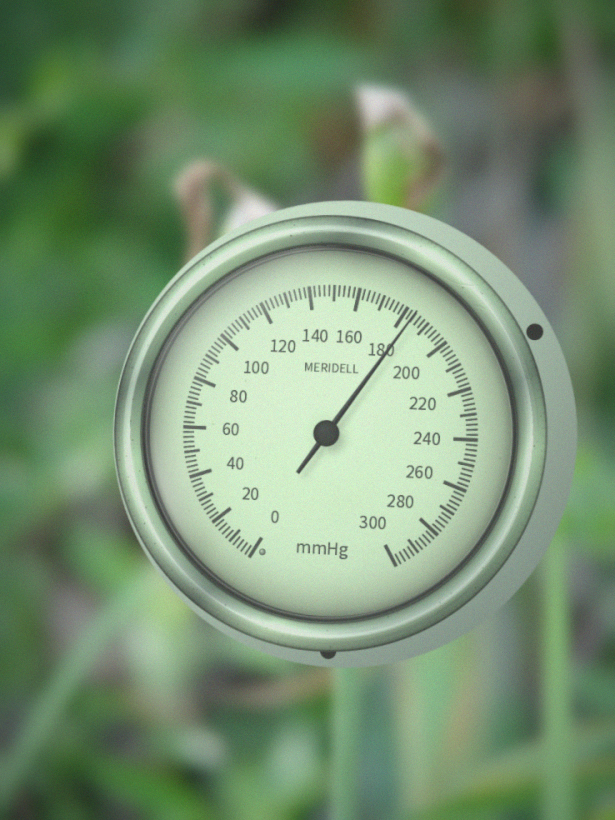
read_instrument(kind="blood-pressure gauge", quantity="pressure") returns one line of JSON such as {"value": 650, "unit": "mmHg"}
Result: {"value": 184, "unit": "mmHg"}
